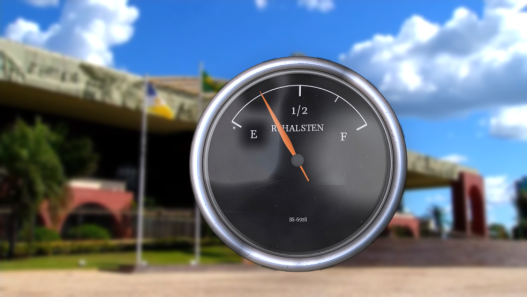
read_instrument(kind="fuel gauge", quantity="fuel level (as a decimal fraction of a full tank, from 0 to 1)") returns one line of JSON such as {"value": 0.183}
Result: {"value": 0.25}
